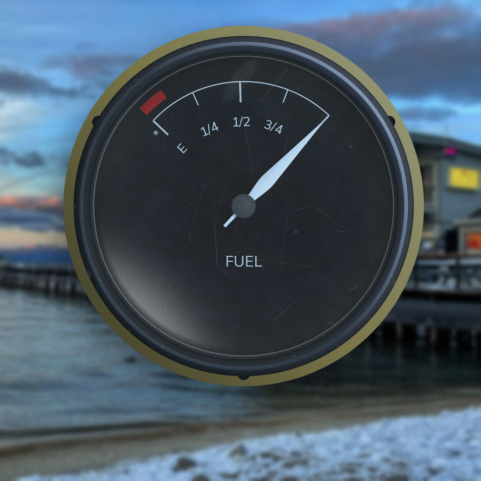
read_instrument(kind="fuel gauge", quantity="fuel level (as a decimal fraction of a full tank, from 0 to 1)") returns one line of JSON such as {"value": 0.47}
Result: {"value": 1}
